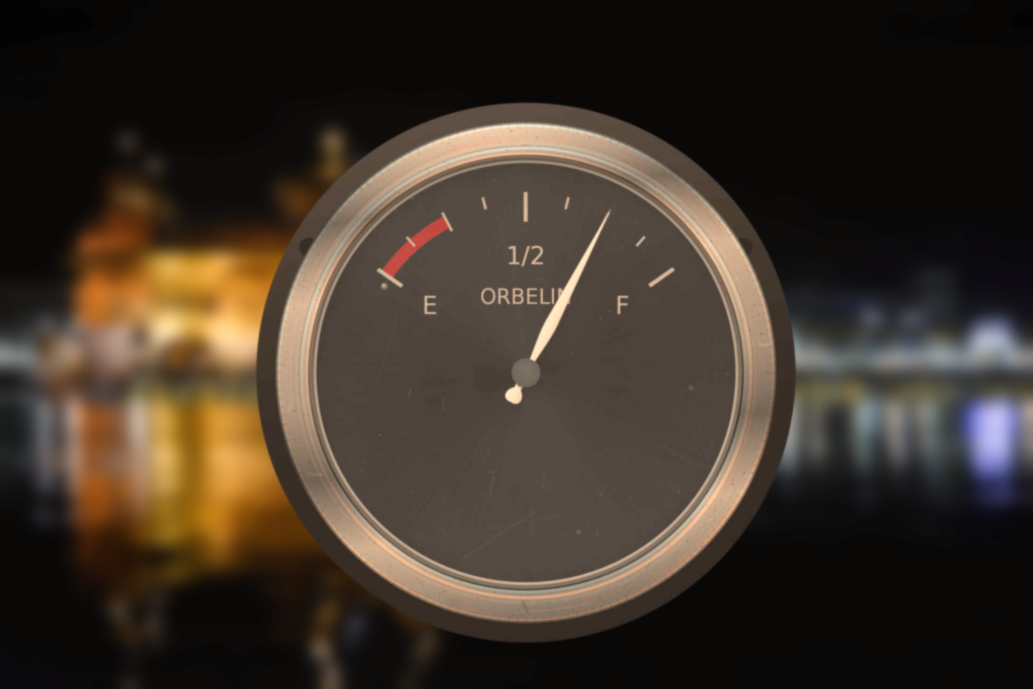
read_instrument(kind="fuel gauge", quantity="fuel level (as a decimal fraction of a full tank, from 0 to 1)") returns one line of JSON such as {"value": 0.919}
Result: {"value": 0.75}
